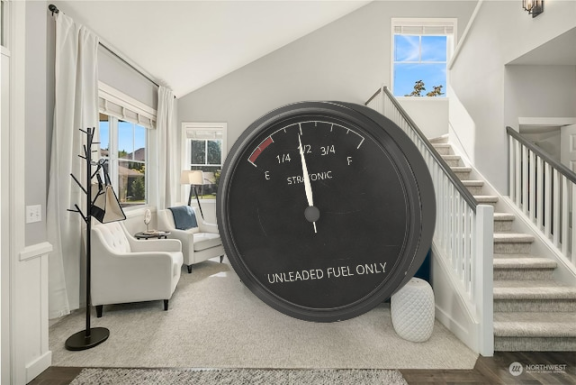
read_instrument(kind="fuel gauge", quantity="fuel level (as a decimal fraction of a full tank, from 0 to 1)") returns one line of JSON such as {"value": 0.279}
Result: {"value": 0.5}
